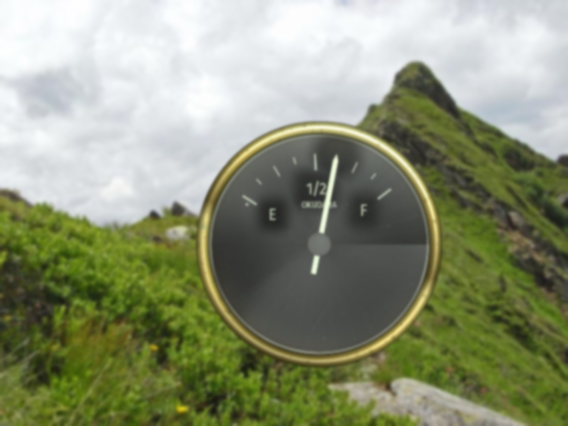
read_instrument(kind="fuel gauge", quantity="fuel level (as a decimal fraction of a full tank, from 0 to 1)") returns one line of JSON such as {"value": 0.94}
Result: {"value": 0.625}
